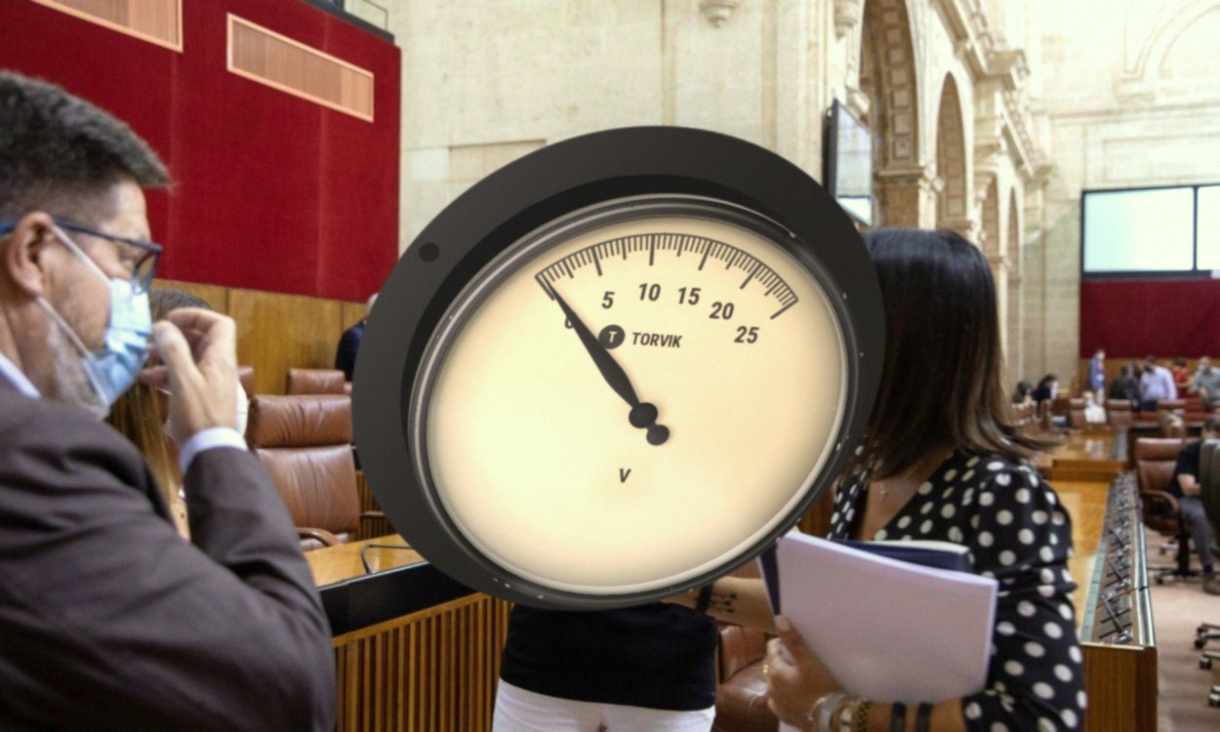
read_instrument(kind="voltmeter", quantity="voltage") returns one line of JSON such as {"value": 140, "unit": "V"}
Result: {"value": 0.5, "unit": "V"}
